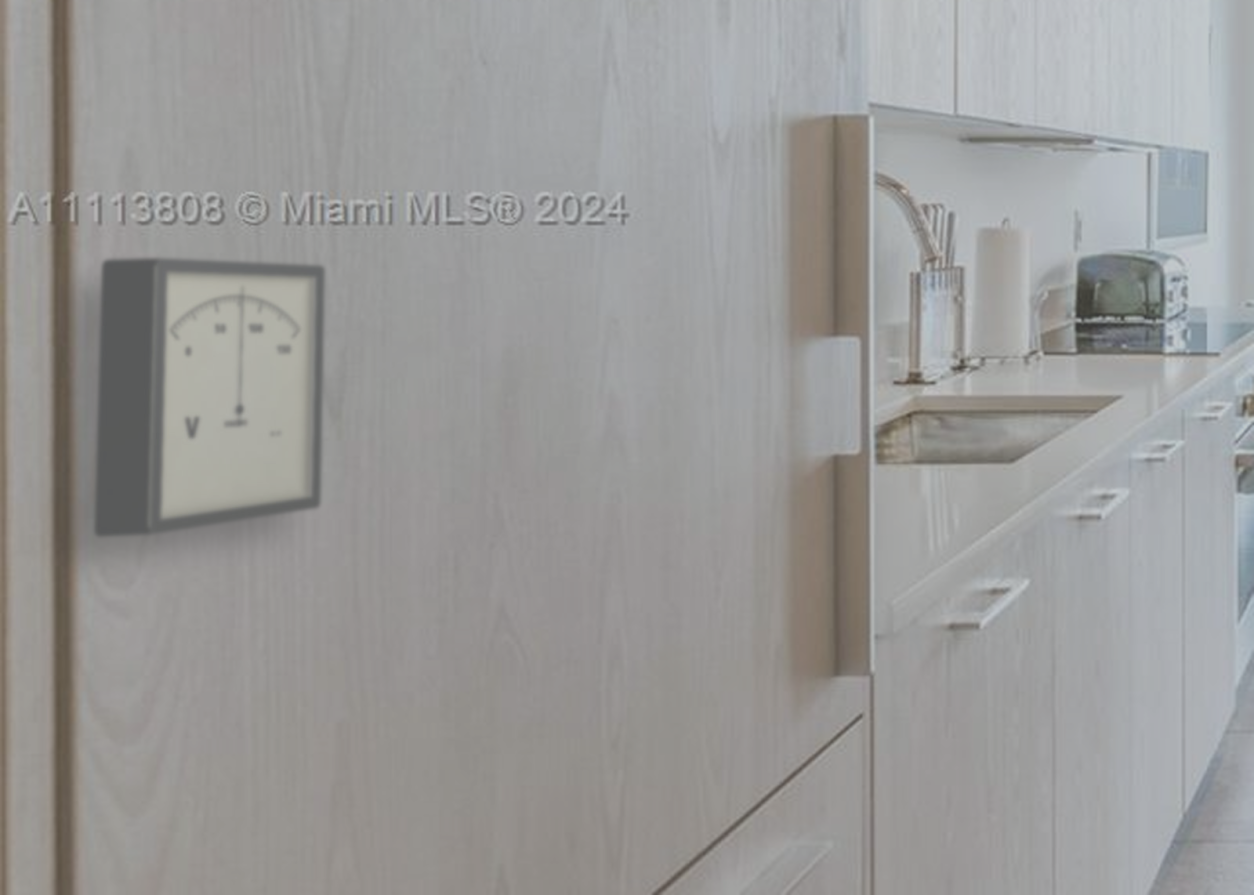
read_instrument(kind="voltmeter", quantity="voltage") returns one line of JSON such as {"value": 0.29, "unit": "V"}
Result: {"value": 75, "unit": "V"}
